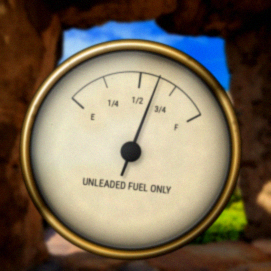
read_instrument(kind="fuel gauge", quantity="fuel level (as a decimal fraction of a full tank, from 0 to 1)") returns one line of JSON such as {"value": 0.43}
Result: {"value": 0.625}
